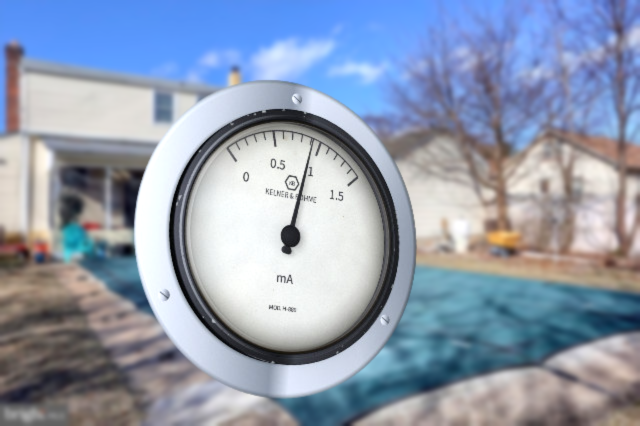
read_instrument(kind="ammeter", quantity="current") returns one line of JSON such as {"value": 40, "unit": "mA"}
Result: {"value": 0.9, "unit": "mA"}
